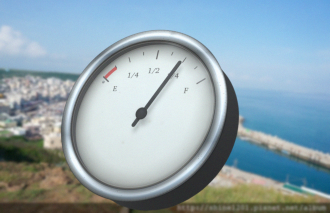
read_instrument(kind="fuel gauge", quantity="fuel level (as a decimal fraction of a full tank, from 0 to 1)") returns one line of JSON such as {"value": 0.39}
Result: {"value": 0.75}
